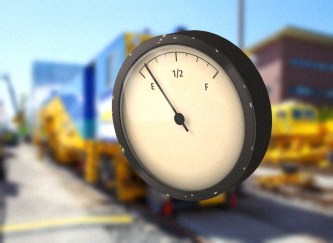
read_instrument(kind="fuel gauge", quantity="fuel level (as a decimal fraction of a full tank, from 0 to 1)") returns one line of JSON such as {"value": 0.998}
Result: {"value": 0.125}
